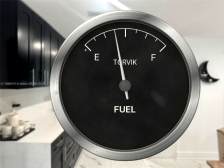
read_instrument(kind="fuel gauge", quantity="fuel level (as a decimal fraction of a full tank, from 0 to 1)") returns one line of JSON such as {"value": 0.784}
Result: {"value": 0.375}
